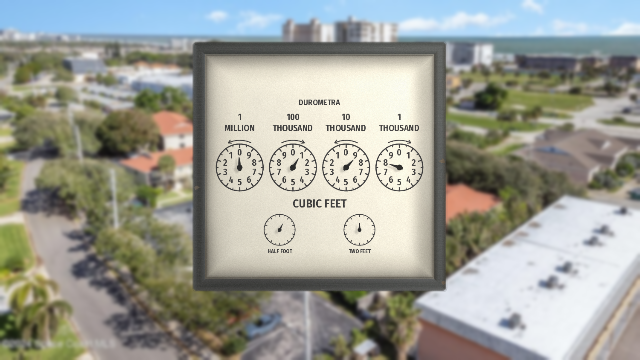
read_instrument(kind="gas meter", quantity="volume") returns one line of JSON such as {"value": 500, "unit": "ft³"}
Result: {"value": 8800, "unit": "ft³"}
